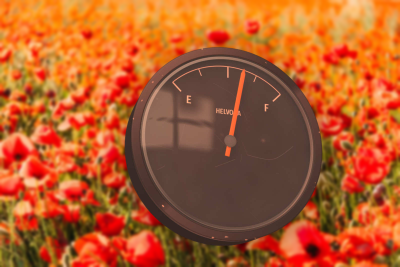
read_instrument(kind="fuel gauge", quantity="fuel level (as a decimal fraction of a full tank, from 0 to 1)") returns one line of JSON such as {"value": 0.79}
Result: {"value": 0.625}
